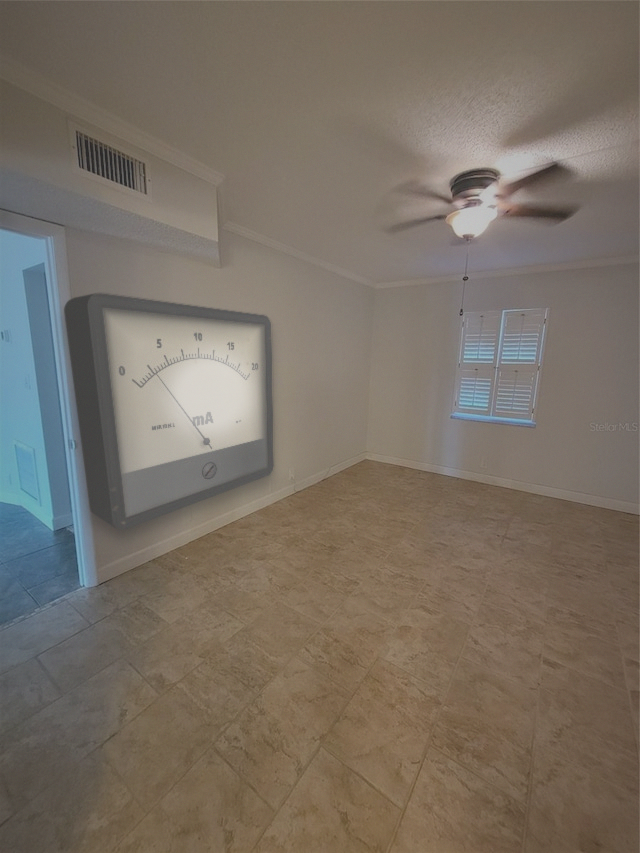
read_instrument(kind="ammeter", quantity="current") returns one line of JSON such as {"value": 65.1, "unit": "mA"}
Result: {"value": 2.5, "unit": "mA"}
